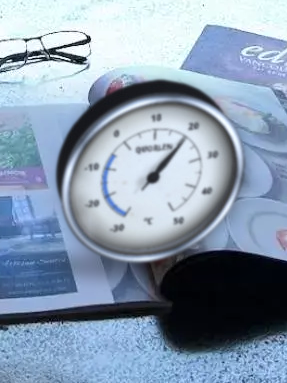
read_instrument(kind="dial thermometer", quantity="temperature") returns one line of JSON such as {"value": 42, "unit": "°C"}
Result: {"value": 20, "unit": "°C"}
